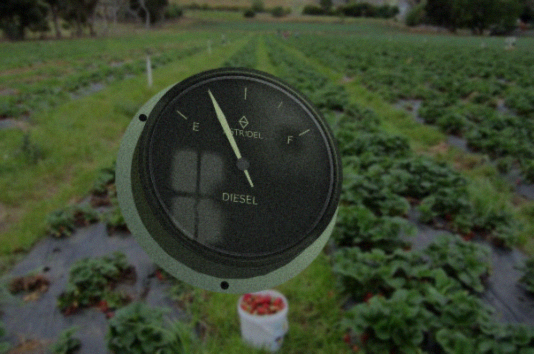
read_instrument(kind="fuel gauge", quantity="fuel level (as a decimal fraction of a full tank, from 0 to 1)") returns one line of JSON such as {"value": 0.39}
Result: {"value": 0.25}
